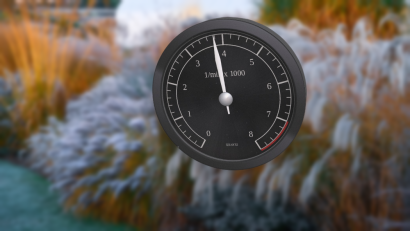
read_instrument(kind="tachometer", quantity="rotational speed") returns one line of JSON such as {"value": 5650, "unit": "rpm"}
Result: {"value": 3800, "unit": "rpm"}
